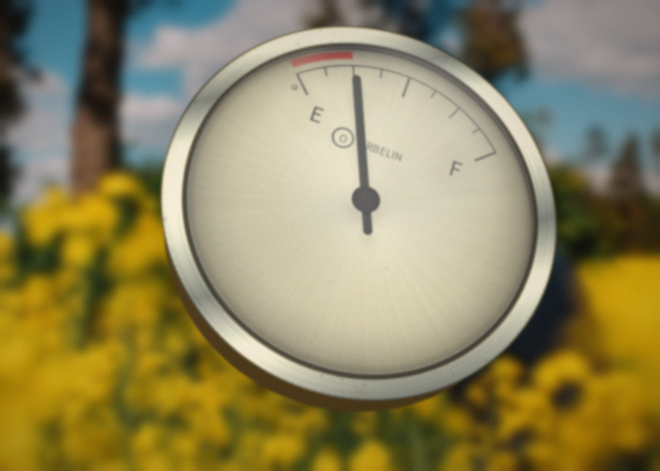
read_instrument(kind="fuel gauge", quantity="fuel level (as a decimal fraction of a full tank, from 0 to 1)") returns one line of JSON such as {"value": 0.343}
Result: {"value": 0.25}
